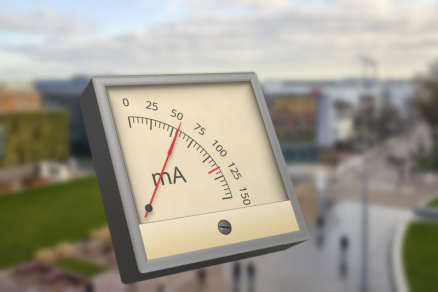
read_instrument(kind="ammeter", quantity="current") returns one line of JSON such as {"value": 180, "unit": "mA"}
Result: {"value": 55, "unit": "mA"}
